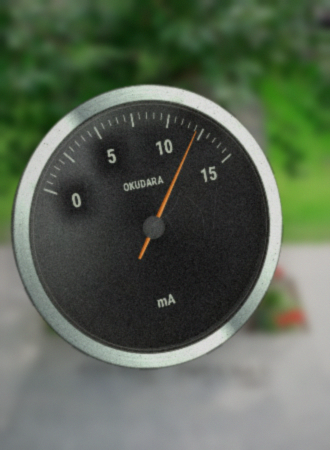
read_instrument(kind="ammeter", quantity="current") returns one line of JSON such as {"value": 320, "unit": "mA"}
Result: {"value": 12, "unit": "mA"}
